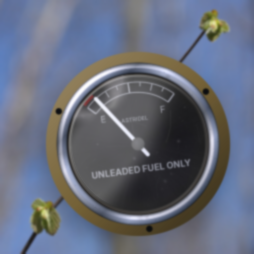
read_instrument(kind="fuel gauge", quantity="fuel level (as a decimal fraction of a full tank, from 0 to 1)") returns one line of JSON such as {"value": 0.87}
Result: {"value": 0.125}
